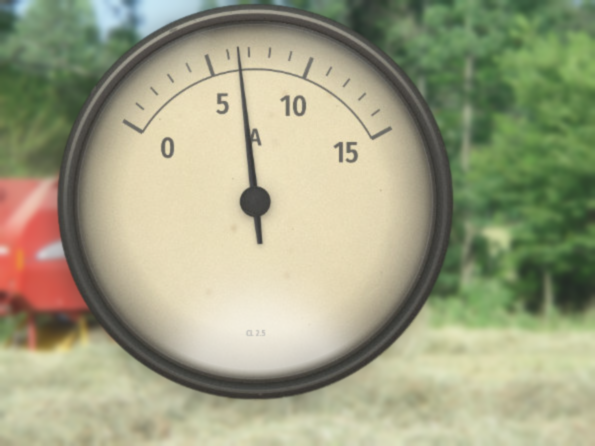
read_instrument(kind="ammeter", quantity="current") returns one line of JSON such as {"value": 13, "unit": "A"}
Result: {"value": 6.5, "unit": "A"}
